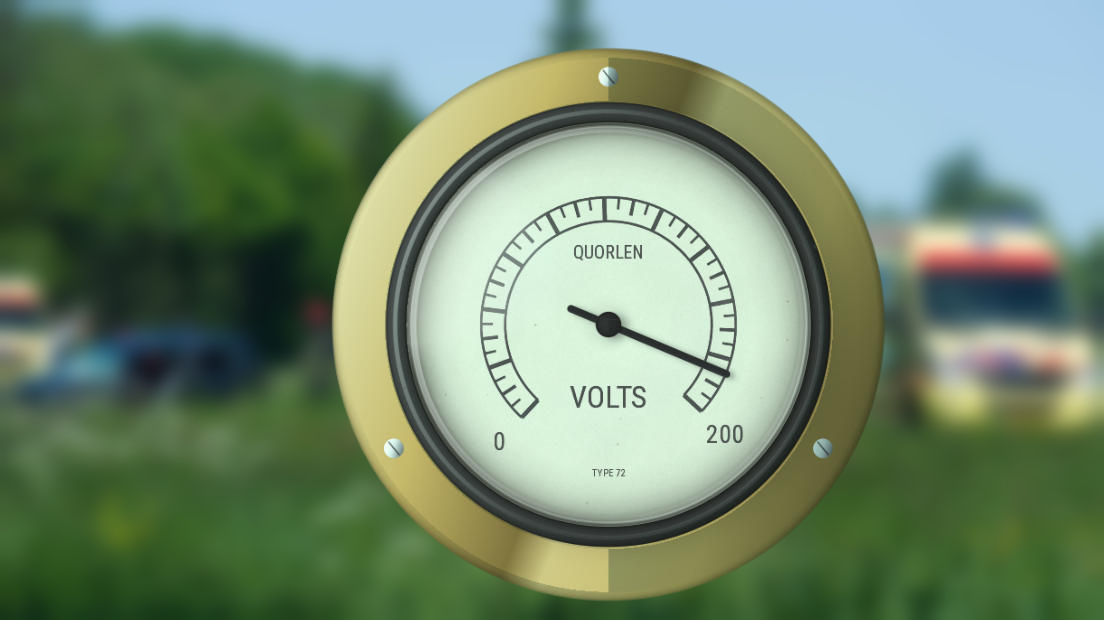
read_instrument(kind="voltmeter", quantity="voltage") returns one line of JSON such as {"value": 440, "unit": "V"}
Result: {"value": 185, "unit": "V"}
